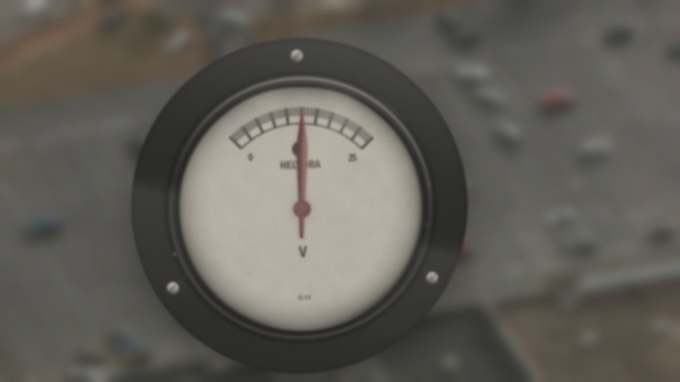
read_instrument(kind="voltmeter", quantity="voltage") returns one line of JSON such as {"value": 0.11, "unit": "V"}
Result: {"value": 12.5, "unit": "V"}
